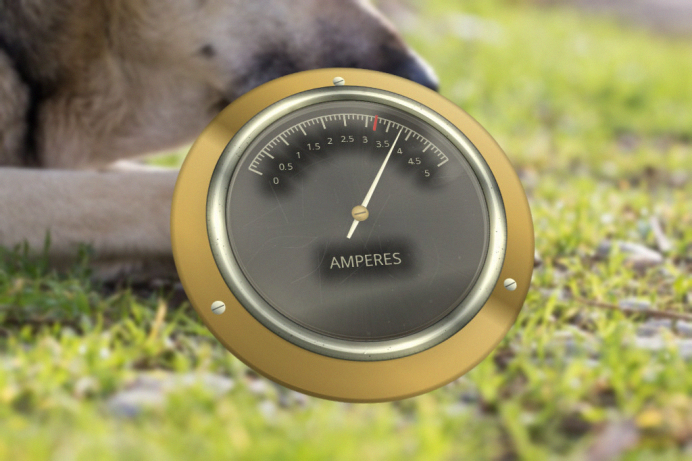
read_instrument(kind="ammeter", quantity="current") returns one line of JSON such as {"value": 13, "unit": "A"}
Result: {"value": 3.8, "unit": "A"}
